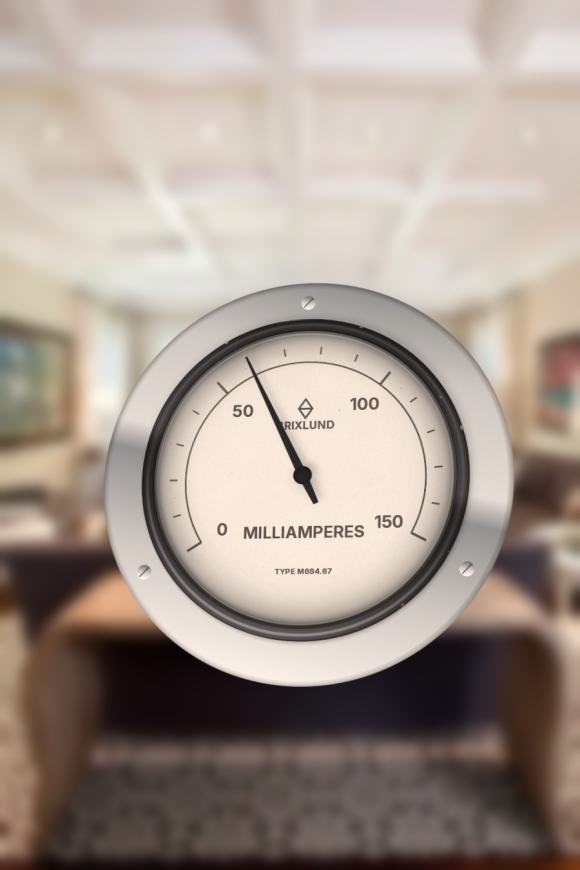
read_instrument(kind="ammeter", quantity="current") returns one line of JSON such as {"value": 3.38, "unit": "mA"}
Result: {"value": 60, "unit": "mA"}
